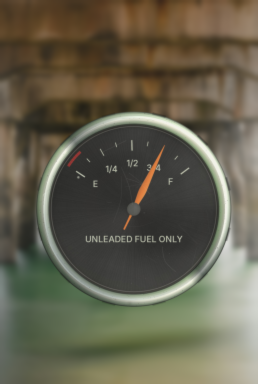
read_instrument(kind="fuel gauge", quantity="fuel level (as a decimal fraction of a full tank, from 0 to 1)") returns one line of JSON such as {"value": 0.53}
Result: {"value": 0.75}
